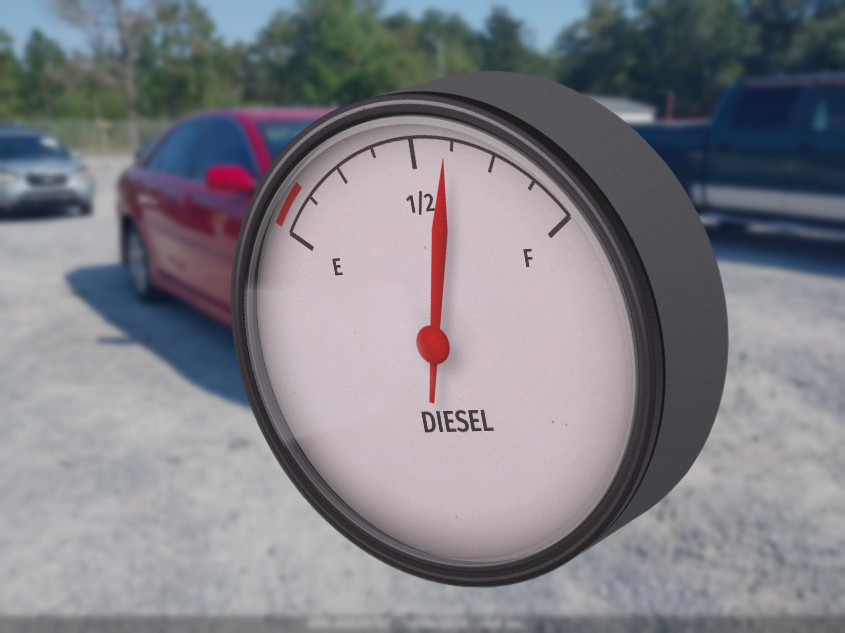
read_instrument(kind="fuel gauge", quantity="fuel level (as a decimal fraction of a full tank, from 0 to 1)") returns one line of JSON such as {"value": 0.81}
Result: {"value": 0.625}
